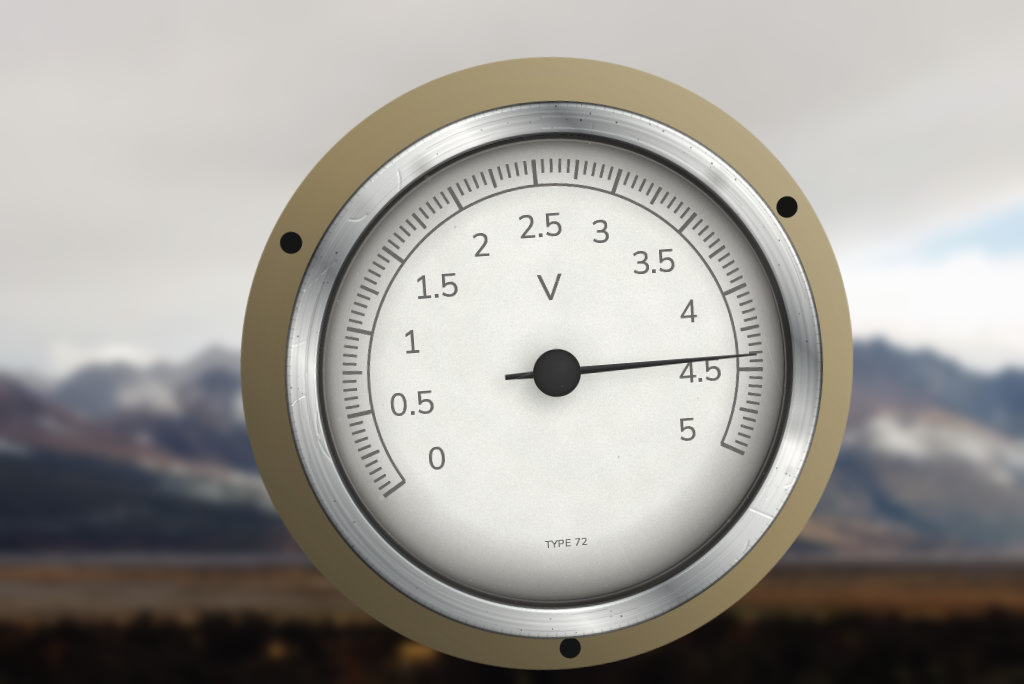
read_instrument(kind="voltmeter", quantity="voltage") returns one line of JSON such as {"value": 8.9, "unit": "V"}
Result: {"value": 4.4, "unit": "V"}
